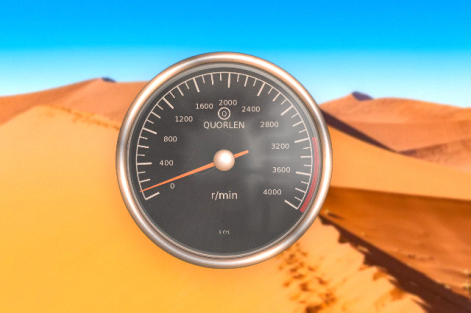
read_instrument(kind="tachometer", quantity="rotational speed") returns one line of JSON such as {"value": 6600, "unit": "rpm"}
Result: {"value": 100, "unit": "rpm"}
